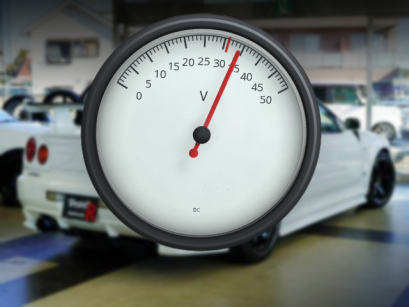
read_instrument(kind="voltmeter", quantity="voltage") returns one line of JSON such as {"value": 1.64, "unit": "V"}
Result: {"value": 34, "unit": "V"}
